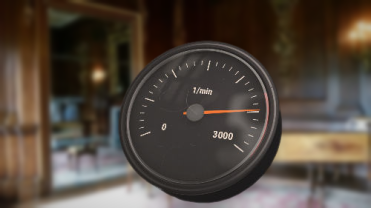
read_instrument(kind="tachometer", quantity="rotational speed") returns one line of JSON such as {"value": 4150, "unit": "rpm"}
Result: {"value": 2500, "unit": "rpm"}
